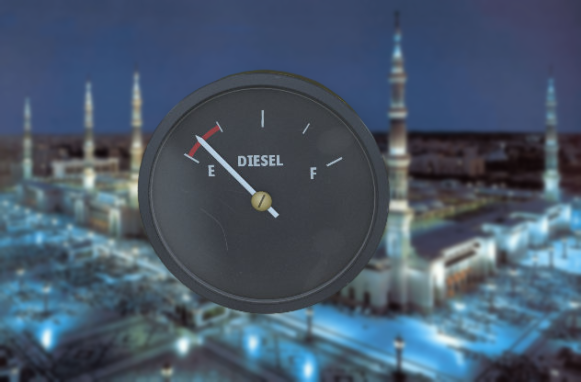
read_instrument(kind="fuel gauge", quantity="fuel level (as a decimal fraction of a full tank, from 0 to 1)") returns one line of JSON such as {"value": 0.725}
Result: {"value": 0.125}
